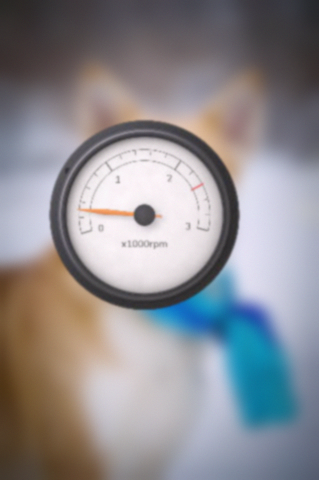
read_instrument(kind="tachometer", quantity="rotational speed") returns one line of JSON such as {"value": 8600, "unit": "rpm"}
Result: {"value": 300, "unit": "rpm"}
